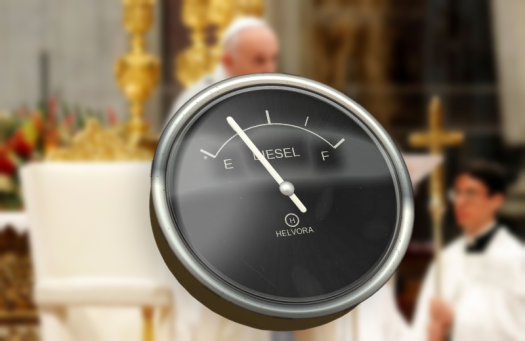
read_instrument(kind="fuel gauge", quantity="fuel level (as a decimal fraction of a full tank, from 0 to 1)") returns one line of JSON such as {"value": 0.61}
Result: {"value": 0.25}
